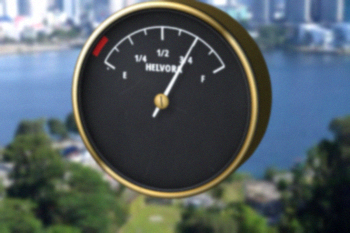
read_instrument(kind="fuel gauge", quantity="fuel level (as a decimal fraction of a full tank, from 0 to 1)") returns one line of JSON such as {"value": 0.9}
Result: {"value": 0.75}
